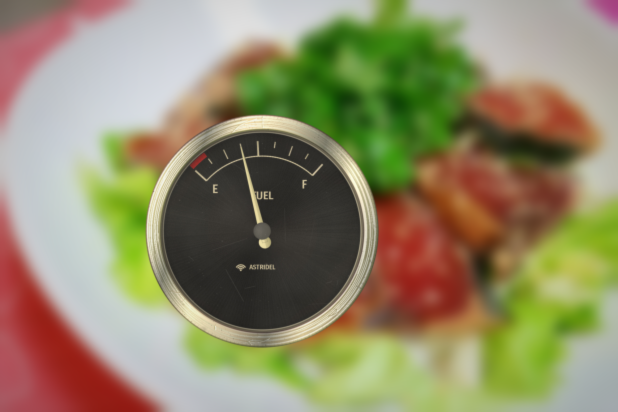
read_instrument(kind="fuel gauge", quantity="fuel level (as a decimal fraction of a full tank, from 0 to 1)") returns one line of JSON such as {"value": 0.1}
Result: {"value": 0.375}
